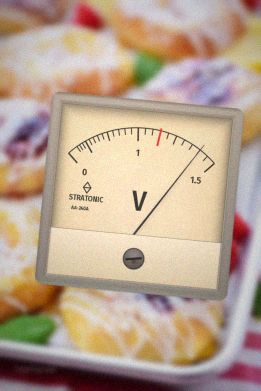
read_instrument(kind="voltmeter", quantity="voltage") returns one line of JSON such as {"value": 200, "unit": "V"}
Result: {"value": 1.4, "unit": "V"}
